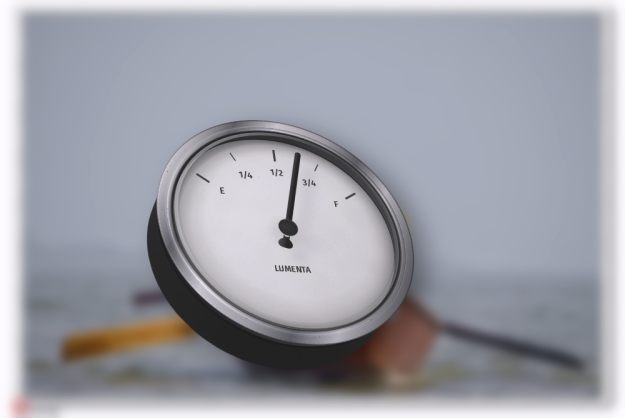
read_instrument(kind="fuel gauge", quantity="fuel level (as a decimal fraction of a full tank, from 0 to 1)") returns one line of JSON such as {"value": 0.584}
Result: {"value": 0.625}
